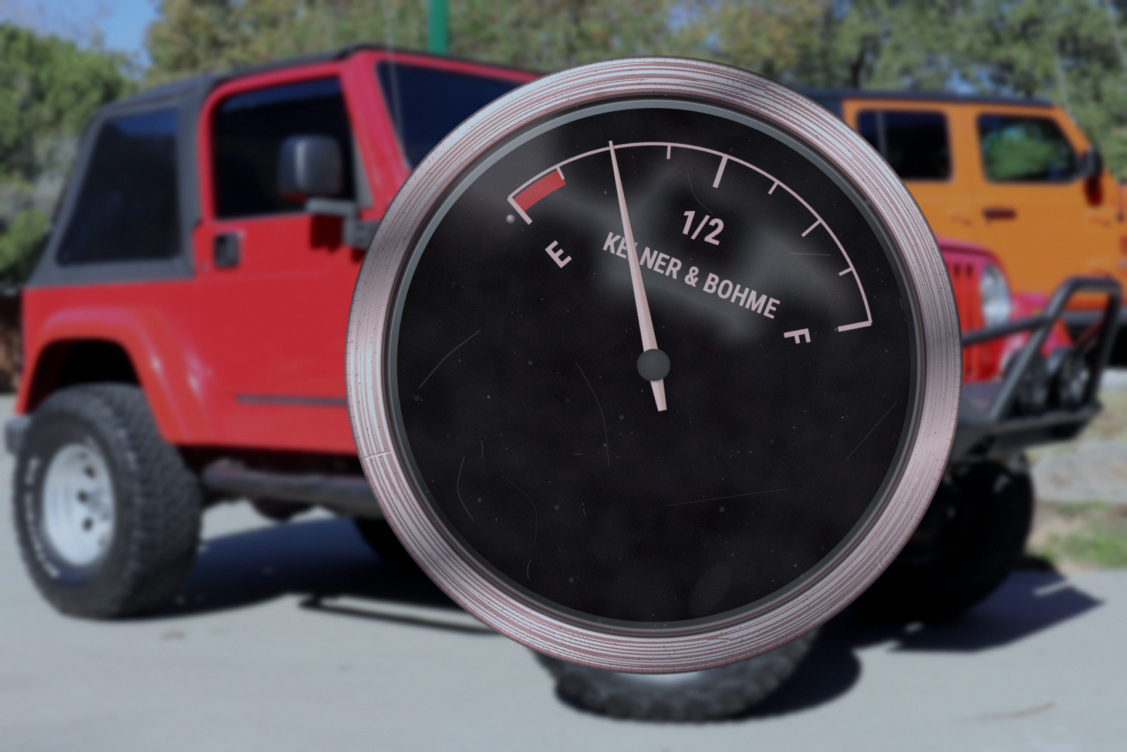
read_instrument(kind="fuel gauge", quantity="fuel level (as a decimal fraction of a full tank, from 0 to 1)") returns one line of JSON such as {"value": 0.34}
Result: {"value": 0.25}
